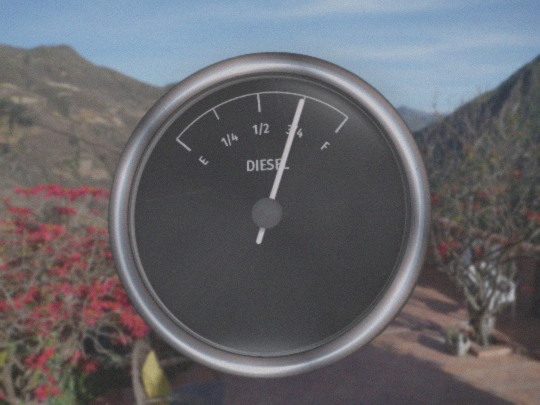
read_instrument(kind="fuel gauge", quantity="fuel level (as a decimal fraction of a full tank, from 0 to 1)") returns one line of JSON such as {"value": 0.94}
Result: {"value": 0.75}
